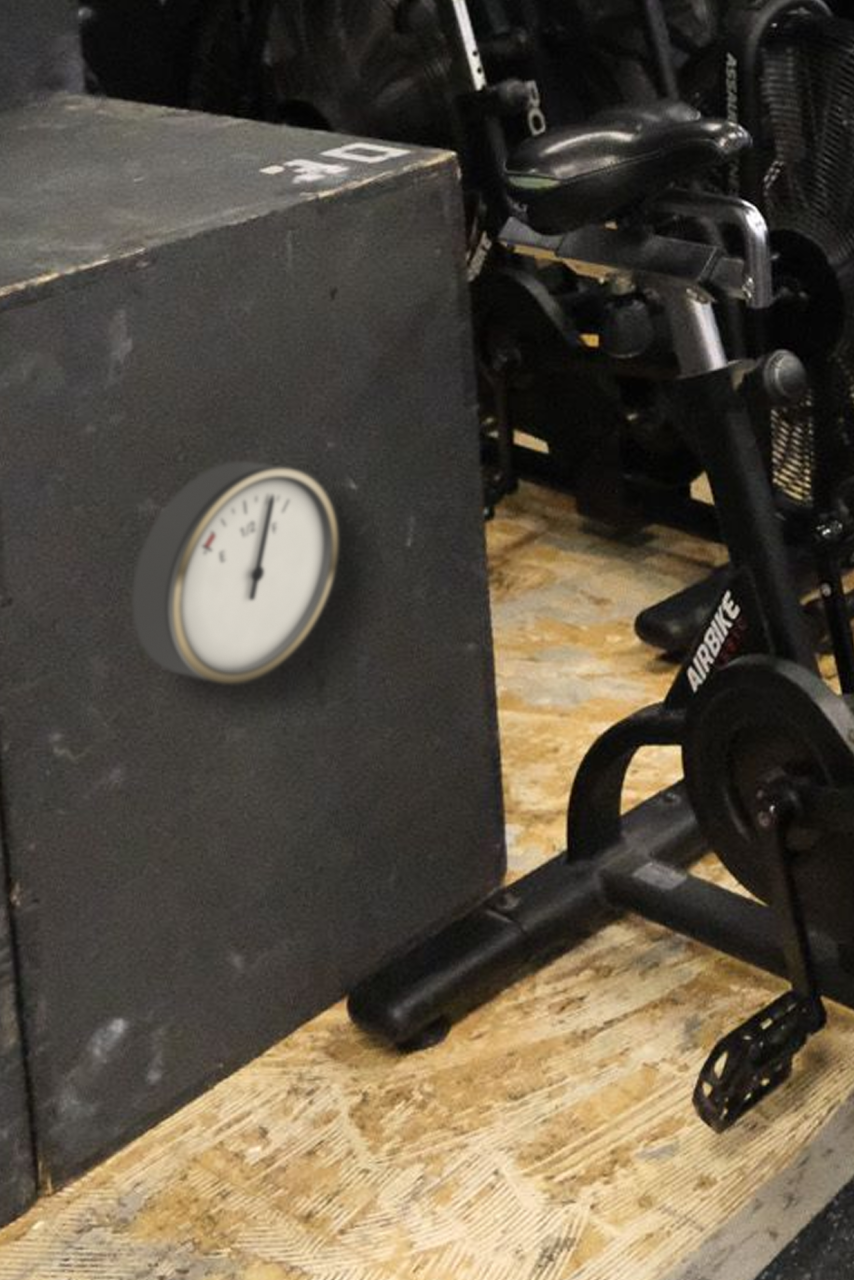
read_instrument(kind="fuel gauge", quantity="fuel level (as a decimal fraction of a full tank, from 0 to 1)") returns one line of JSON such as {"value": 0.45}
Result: {"value": 0.75}
